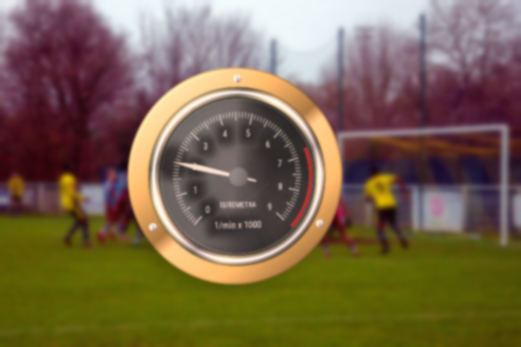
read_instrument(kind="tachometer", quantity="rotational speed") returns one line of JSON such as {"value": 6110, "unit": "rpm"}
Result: {"value": 2000, "unit": "rpm"}
